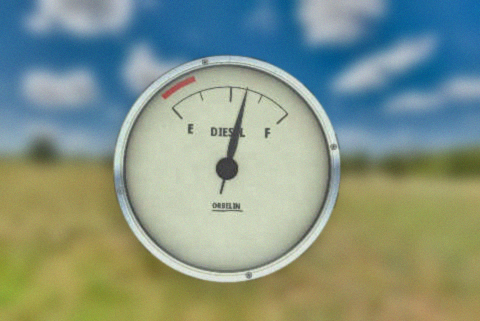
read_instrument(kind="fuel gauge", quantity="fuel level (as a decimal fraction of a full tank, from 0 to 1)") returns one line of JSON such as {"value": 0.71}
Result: {"value": 0.625}
